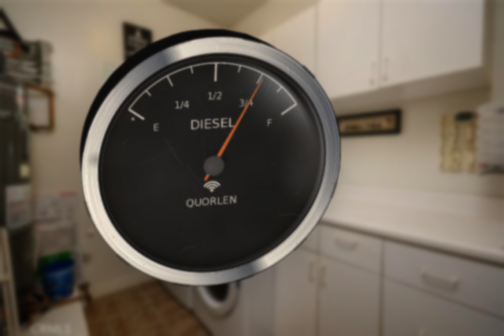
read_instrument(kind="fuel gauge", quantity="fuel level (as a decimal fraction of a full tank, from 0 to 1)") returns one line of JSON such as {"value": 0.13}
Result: {"value": 0.75}
